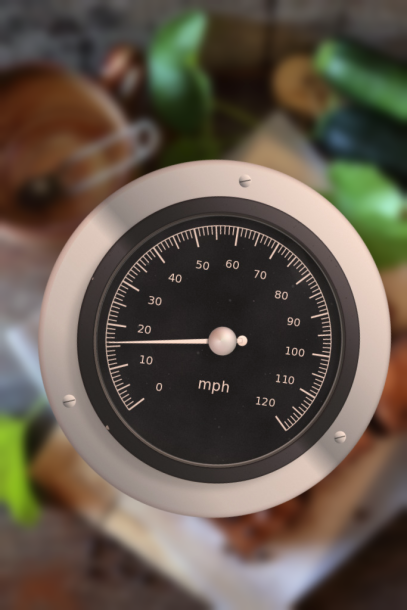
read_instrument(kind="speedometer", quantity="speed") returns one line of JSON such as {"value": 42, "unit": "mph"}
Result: {"value": 16, "unit": "mph"}
